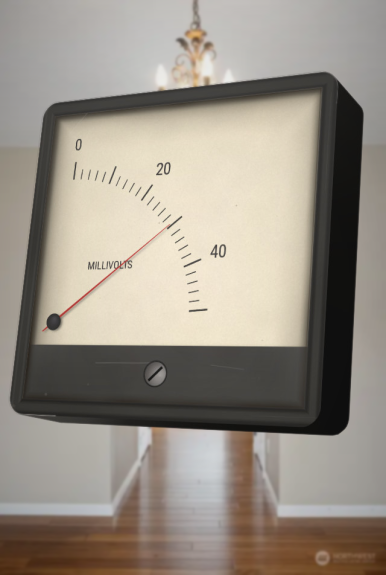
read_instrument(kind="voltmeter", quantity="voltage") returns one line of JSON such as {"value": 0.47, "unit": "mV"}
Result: {"value": 30, "unit": "mV"}
